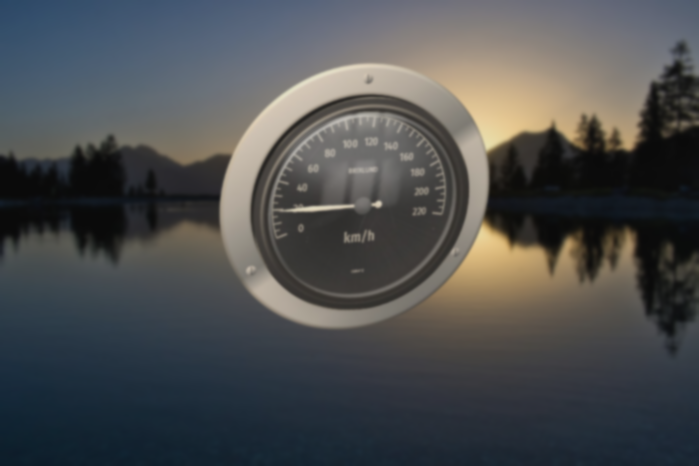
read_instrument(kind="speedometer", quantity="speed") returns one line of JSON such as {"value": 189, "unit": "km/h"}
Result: {"value": 20, "unit": "km/h"}
